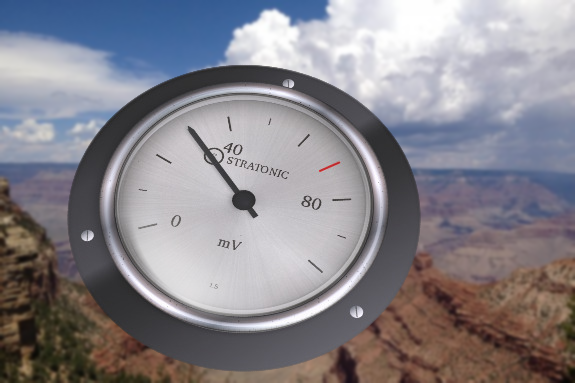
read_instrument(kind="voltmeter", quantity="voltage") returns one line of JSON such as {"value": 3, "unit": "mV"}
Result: {"value": 30, "unit": "mV"}
